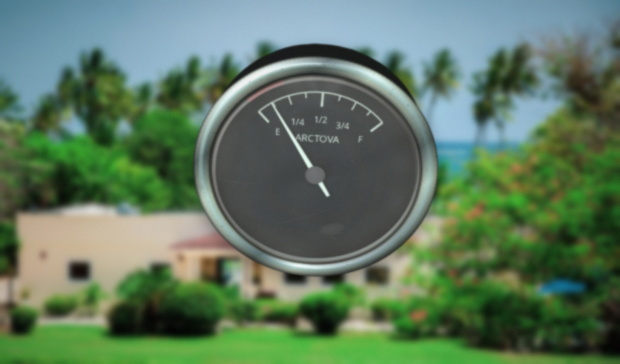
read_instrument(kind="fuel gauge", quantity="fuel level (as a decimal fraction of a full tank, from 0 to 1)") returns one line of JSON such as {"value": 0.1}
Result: {"value": 0.125}
